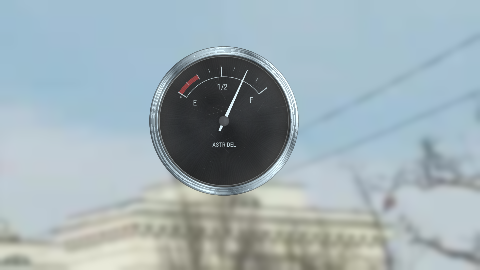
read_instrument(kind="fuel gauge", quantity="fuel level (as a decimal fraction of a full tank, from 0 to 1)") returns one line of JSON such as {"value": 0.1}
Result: {"value": 0.75}
